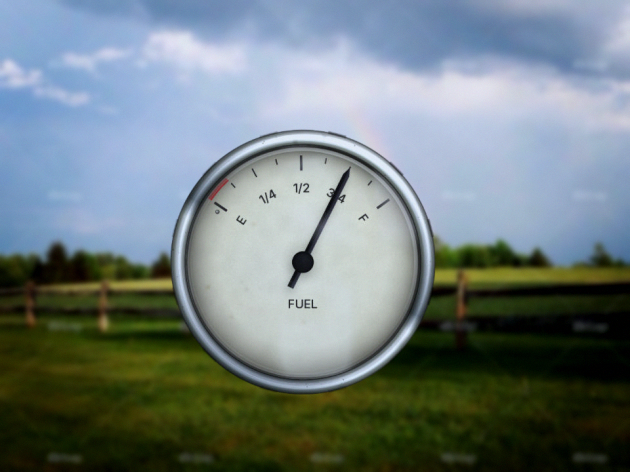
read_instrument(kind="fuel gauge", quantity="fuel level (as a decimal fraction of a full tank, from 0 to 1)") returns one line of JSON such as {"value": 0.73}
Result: {"value": 0.75}
